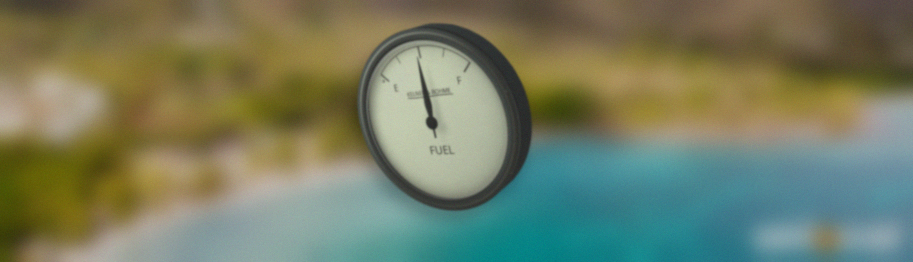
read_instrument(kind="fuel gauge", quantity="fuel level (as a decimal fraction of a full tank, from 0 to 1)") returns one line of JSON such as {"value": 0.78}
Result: {"value": 0.5}
